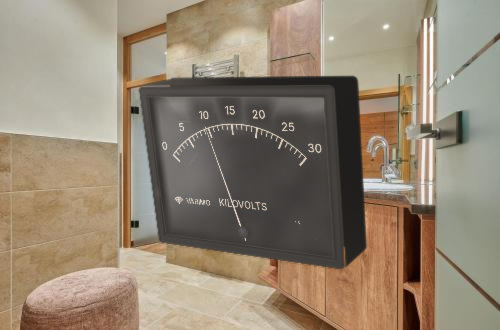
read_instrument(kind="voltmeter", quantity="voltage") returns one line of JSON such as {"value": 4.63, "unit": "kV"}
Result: {"value": 10, "unit": "kV"}
